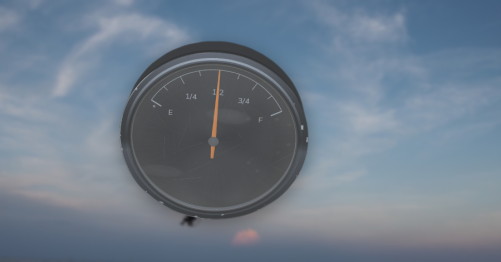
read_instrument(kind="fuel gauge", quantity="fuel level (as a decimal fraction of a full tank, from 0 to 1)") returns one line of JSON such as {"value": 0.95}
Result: {"value": 0.5}
